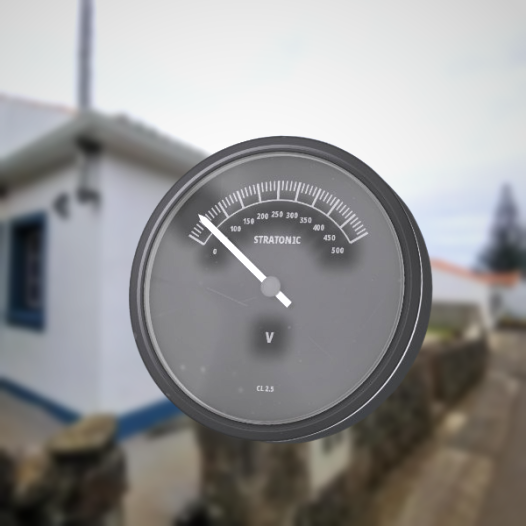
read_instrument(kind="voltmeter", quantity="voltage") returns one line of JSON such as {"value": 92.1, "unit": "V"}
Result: {"value": 50, "unit": "V"}
